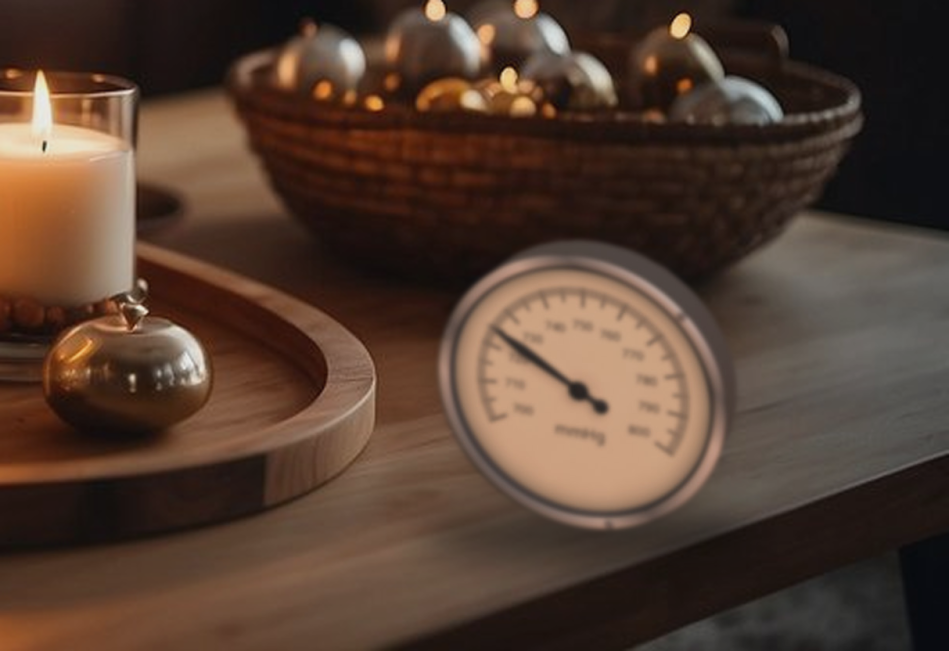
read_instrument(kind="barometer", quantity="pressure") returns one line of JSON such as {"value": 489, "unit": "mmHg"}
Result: {"value": 725, "unit": "mmHg"}
